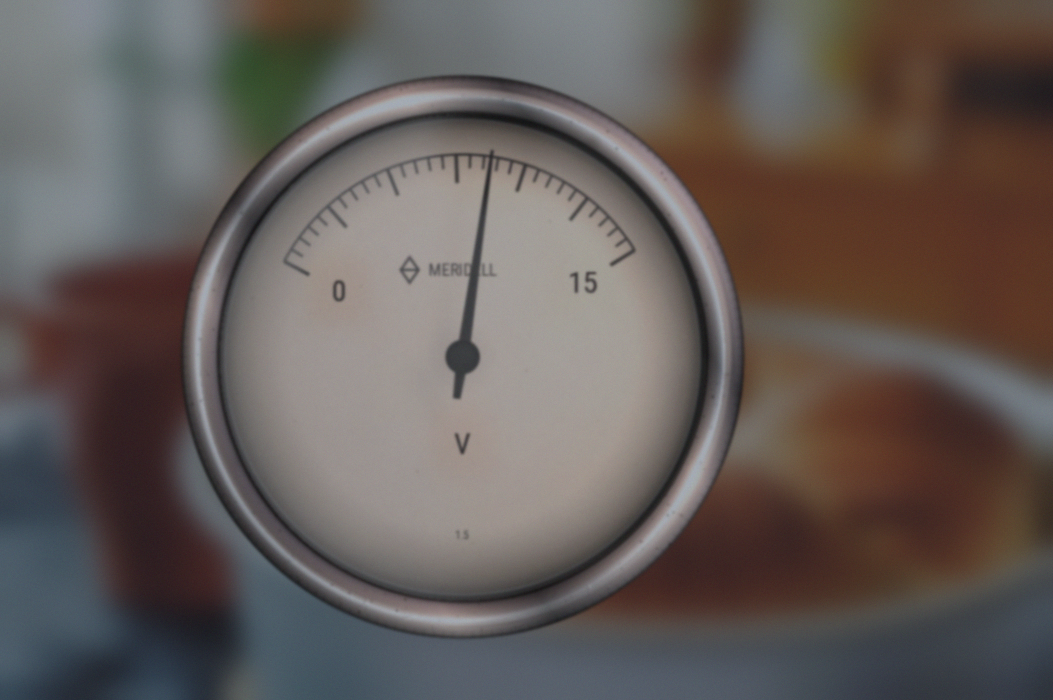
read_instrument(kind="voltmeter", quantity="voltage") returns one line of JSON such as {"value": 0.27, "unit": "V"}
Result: {"value": 8.75, "unit": "V"}
